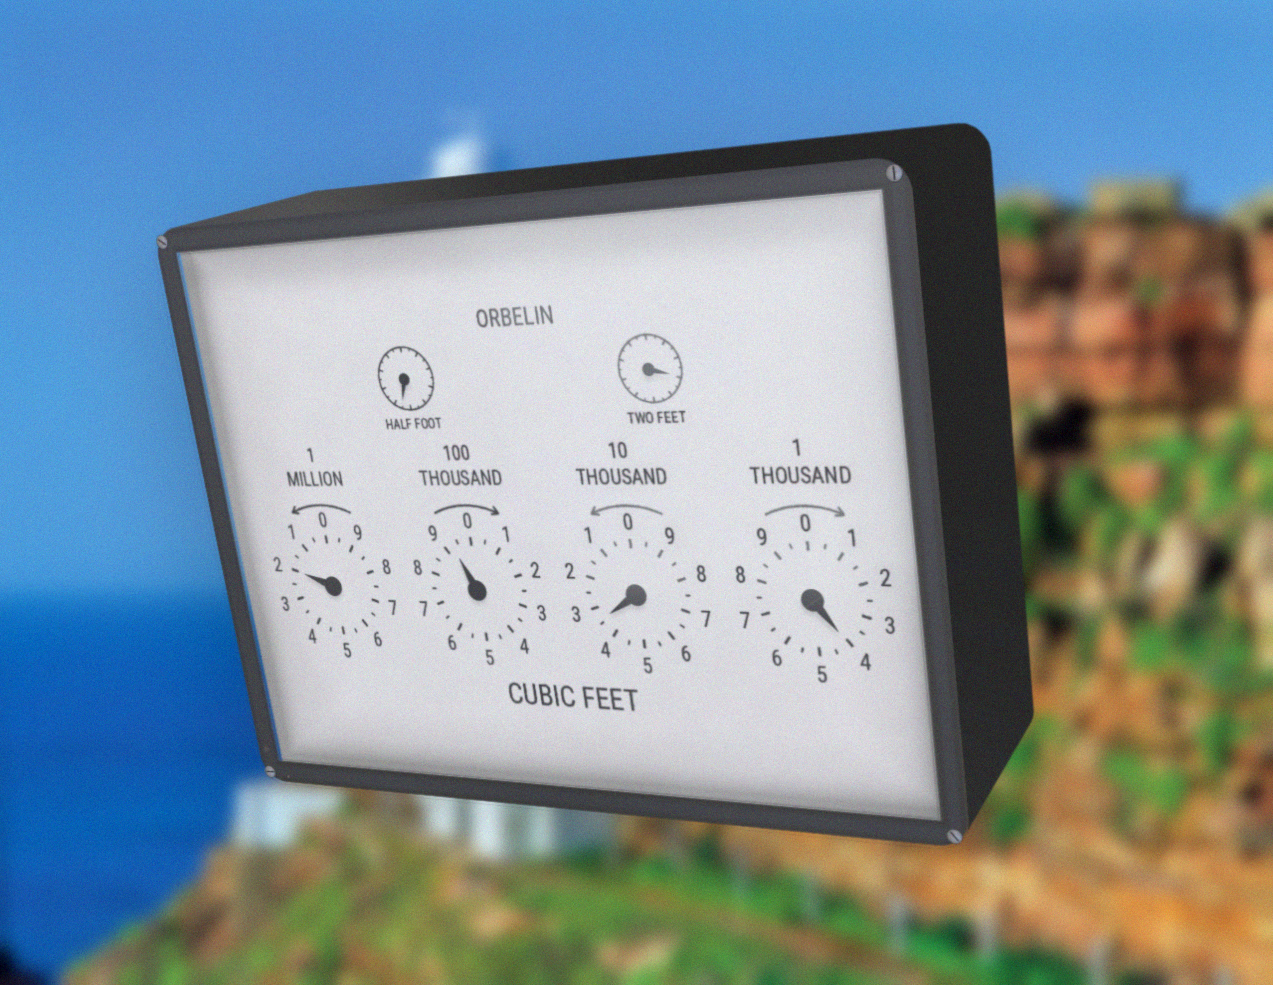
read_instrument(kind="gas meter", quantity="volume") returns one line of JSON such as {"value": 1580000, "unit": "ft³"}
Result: {"value": 193400, "unit": "ft³"}
